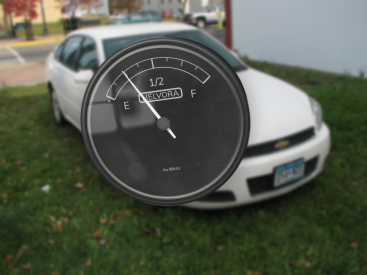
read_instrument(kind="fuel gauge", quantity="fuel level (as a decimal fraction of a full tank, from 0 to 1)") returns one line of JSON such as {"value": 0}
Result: {"value": 0.25}
